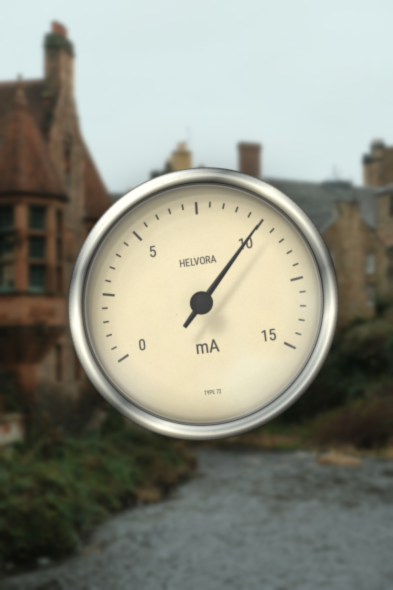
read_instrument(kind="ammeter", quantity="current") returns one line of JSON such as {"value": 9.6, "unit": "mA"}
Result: {"value": 10, "unit": "mA"}
